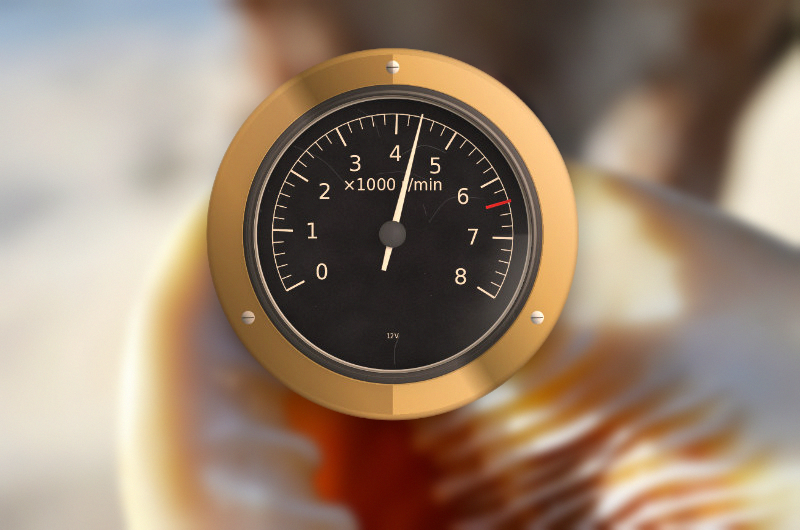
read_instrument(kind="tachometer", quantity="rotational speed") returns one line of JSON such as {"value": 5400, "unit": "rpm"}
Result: {"value": 4400, "unit": "rpm"}
